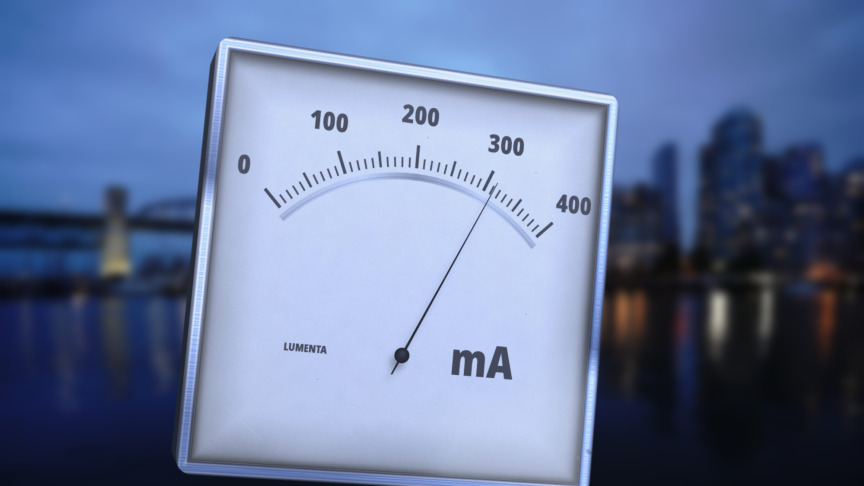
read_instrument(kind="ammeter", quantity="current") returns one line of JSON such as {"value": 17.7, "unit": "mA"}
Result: {"value": 310, "unit": "mA"}
